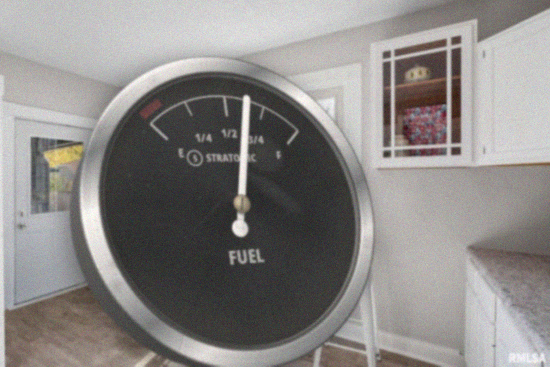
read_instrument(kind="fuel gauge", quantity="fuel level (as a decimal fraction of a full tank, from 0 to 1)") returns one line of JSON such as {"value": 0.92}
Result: {"value": 0.625}
